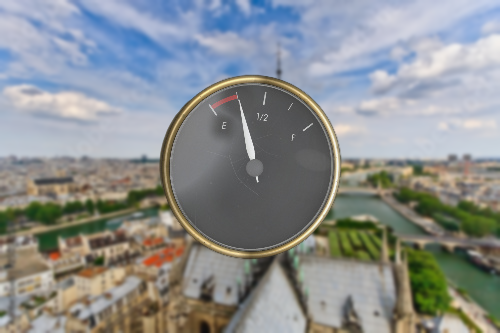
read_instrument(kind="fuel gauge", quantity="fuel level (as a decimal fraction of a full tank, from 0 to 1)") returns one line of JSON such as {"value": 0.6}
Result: {"value": 0.25}
